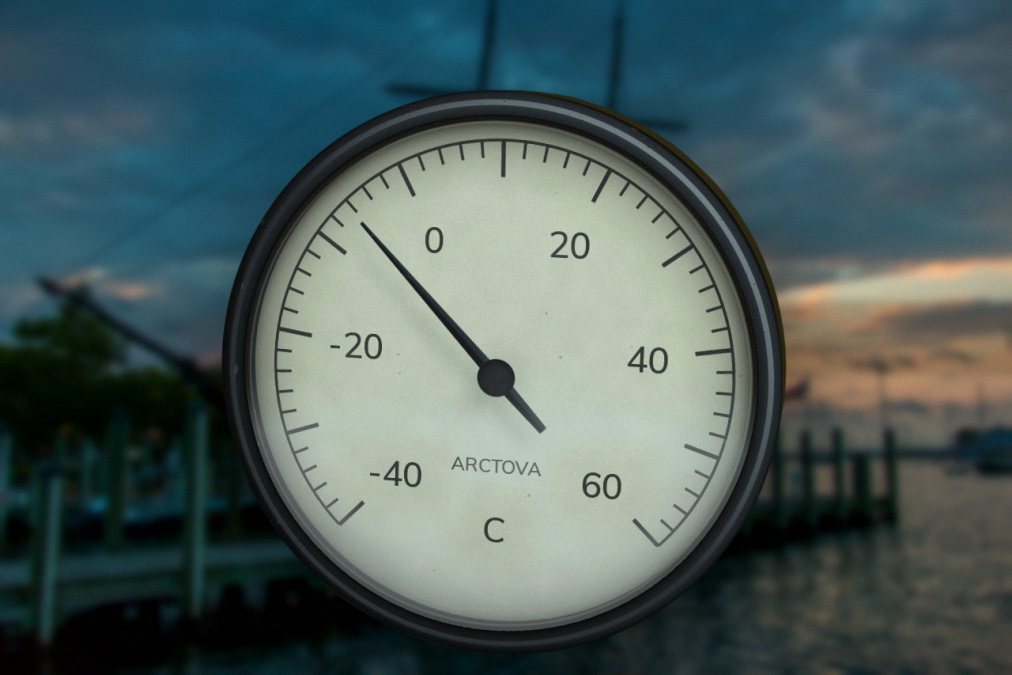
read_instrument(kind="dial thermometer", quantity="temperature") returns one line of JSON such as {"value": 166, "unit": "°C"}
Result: {"value": -6, "unit": "°C"}
